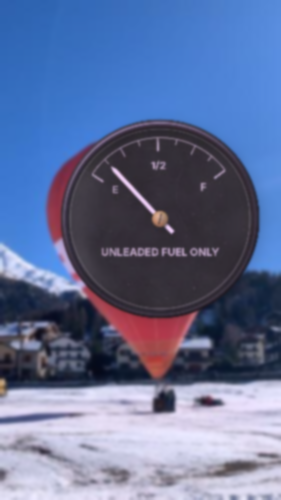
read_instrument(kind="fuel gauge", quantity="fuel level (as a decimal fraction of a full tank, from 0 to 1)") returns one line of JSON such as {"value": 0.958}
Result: {"value": 0.125}
